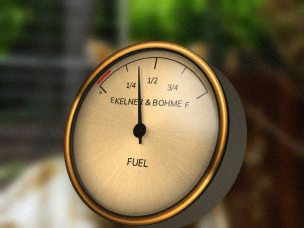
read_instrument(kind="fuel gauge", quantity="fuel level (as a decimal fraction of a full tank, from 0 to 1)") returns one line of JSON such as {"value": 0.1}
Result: {"value": 0.375}
